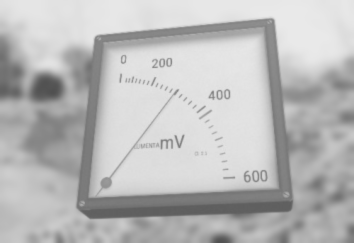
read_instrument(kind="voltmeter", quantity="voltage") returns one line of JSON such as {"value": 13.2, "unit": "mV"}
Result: {"value": 300, "unit": "mV"}
